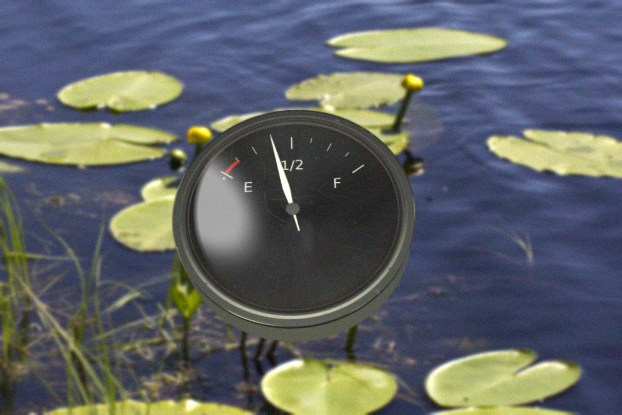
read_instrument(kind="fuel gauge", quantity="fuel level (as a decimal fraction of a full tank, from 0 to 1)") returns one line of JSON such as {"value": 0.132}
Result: {"value": 0.375}
